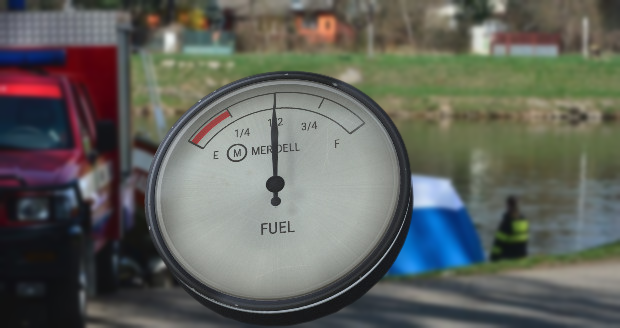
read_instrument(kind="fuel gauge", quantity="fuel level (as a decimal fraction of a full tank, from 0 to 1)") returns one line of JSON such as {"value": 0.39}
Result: {"value": 0.5}
